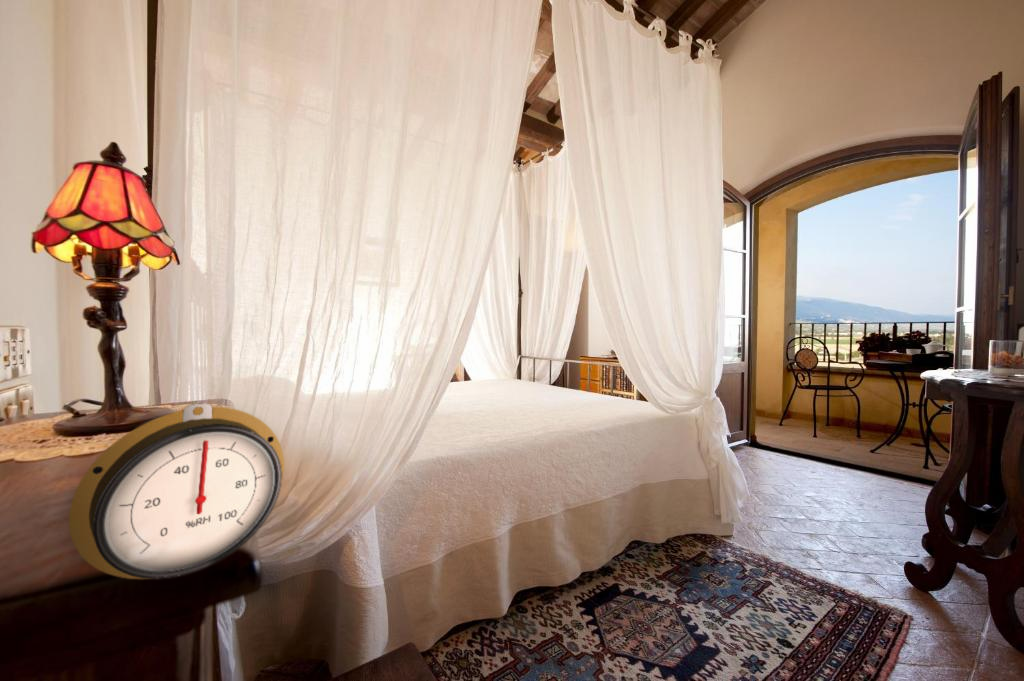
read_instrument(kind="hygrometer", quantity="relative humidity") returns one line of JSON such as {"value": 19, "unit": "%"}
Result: {"value": 50, "unit": "%"}
